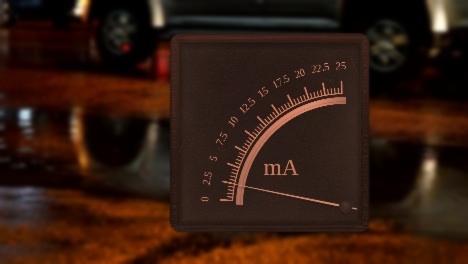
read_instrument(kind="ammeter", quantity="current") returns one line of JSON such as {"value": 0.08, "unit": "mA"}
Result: {"value": 2.5, "unit": "mA"}
